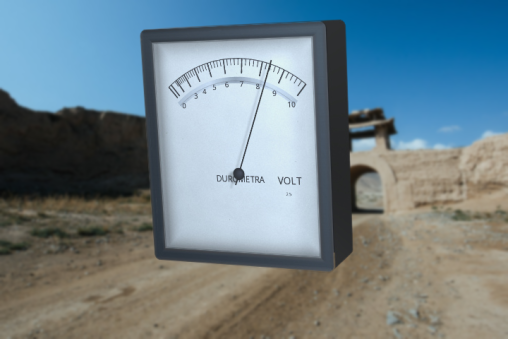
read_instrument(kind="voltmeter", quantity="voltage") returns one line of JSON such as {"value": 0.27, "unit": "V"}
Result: {"value": 8.4, "unit": "V"}
